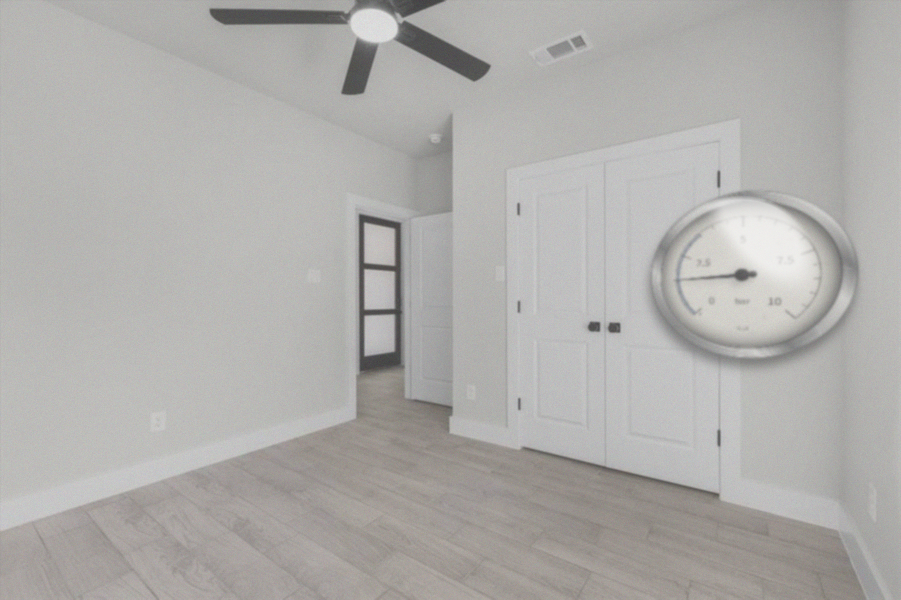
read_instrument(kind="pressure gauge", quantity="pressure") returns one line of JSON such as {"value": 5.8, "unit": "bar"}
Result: {"value": 1.5, "unit": "bar"}
